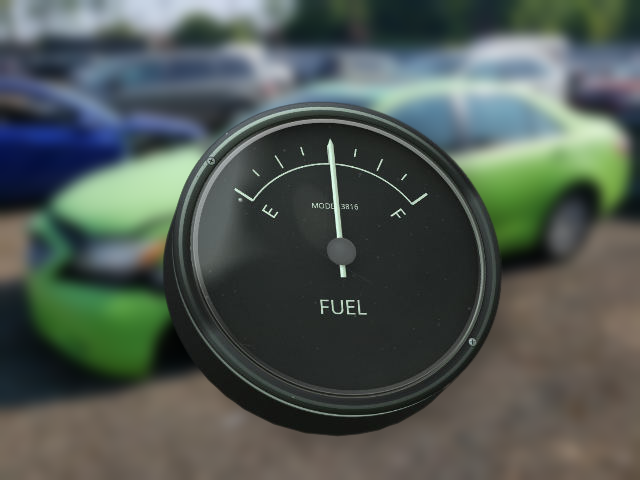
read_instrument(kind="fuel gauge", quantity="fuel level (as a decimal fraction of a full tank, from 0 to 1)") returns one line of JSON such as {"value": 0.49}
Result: {"value": 0.5}
